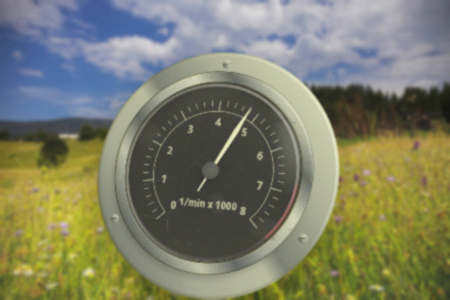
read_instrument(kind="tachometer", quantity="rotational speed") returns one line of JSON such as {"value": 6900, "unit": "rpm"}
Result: {"value": 4800, "unit": "rpm"}
